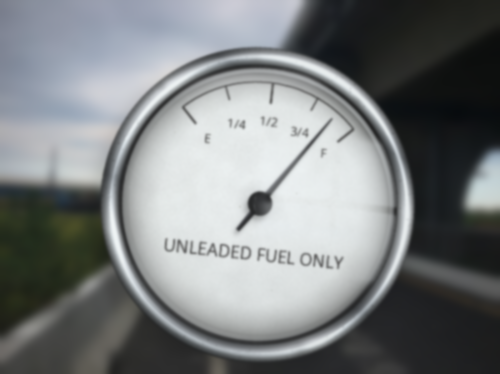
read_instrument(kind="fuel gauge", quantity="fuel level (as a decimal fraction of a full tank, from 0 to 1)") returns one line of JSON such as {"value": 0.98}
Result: {"value": 0.875}
